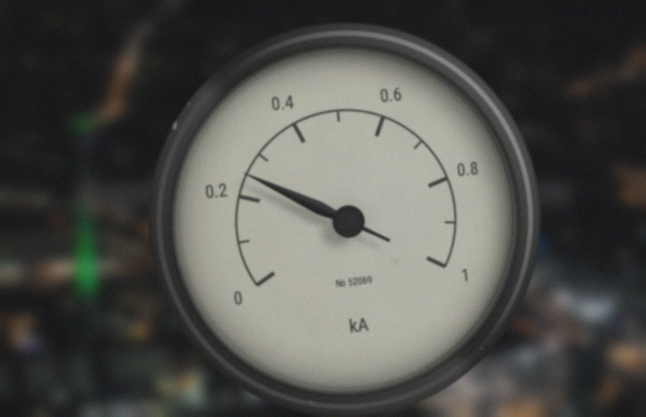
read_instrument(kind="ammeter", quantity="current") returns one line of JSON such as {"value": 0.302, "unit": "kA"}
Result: {"value": 0.25, "unit": "kA"}
